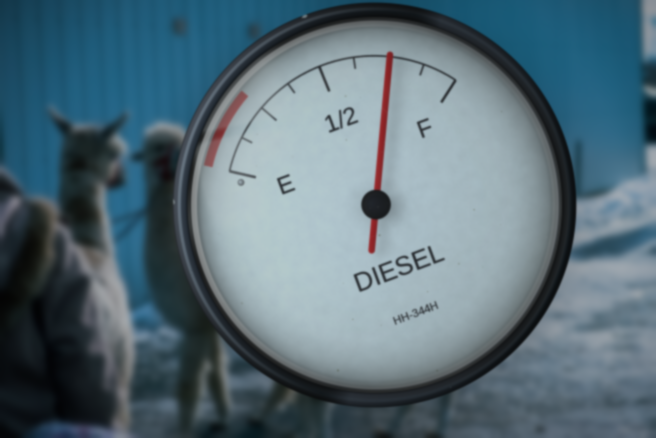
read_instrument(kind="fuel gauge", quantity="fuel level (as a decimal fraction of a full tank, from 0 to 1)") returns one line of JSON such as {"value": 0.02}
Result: {"value": 0.75}
